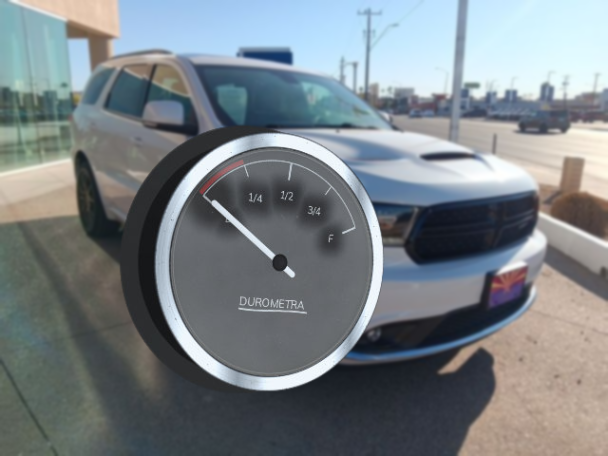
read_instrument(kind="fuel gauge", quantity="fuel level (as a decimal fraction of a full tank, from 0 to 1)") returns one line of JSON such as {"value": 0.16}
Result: {"value": 0}
